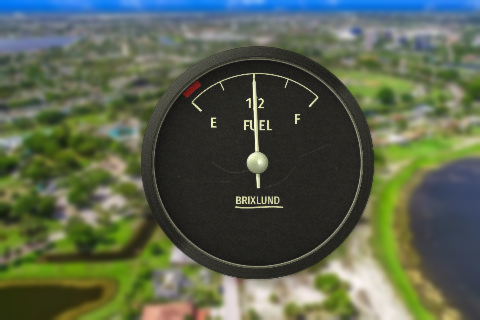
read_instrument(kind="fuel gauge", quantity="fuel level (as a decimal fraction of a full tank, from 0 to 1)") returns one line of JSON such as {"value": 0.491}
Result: {"value": 0.5}
